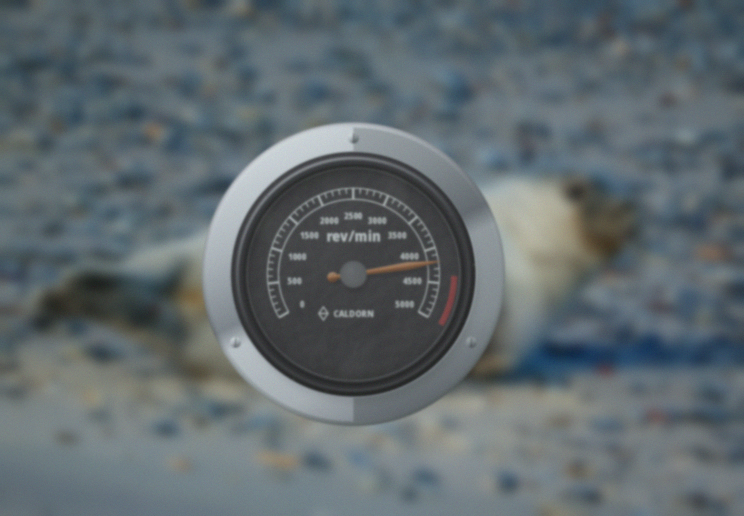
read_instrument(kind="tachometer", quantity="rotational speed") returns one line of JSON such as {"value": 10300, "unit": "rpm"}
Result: {"value": 4200, "unit": "rpm"}
